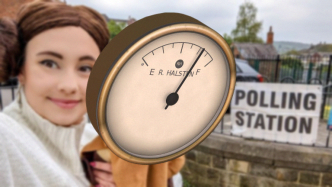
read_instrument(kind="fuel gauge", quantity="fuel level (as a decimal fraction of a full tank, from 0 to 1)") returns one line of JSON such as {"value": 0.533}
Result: {"value": 0.75}
